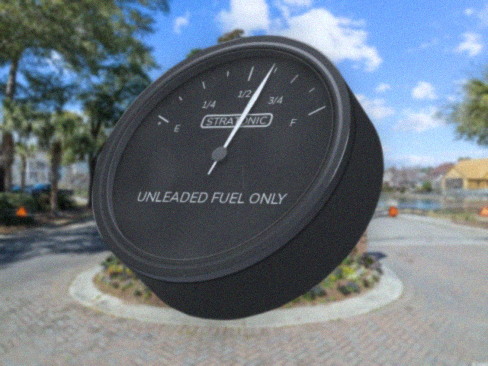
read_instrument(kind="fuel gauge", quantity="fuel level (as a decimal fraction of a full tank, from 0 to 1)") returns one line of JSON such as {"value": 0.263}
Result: {"value": 0.625}
